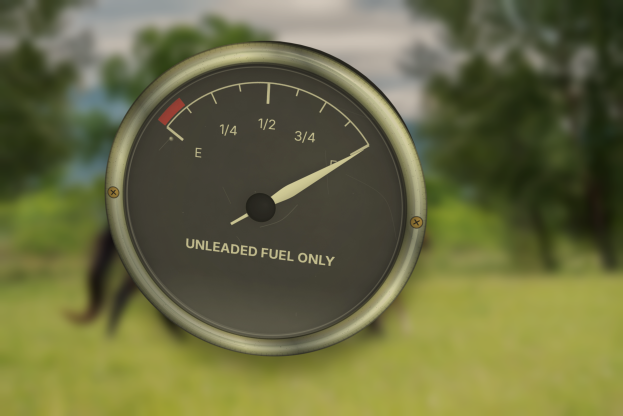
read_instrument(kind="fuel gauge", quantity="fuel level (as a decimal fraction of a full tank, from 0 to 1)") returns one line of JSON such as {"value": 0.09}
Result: {"value": 1}
